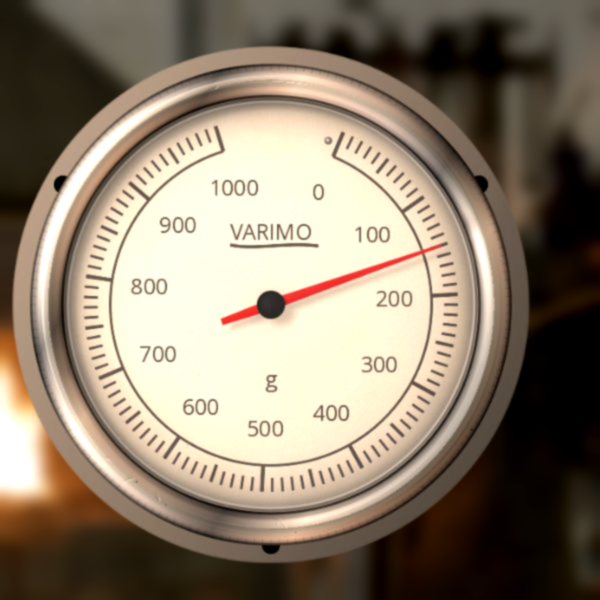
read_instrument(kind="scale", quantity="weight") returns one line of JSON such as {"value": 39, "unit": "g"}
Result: {"value": 150, "unit": "g"}
